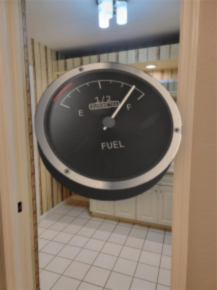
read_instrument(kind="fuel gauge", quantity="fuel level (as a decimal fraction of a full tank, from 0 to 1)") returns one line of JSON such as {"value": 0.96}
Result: {"value": 0.875}
